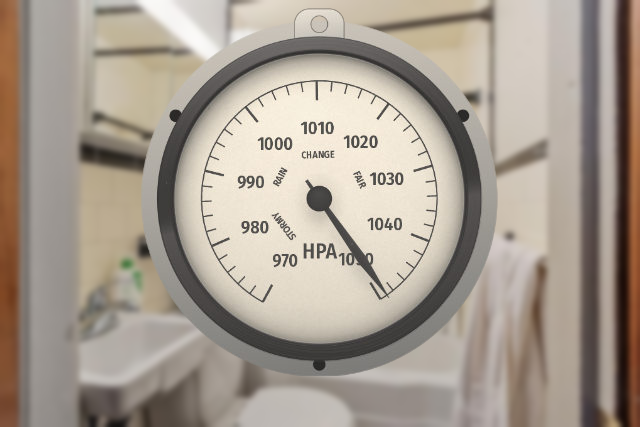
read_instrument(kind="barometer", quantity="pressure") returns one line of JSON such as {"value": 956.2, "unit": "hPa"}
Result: {"value": 1049, "unit": "hPa"}
